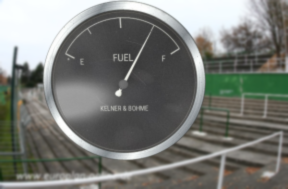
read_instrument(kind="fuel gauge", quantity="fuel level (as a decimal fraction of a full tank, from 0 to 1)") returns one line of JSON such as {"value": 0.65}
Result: {"value": 0.75}
